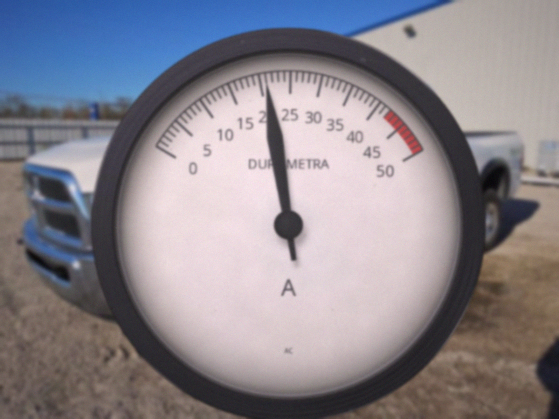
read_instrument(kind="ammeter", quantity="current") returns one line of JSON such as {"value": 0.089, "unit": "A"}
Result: {"value": 21, "unit": "A"}
